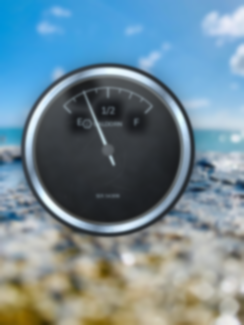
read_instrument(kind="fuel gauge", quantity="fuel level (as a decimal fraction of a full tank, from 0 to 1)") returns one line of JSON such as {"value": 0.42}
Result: {"value": 0.25}
